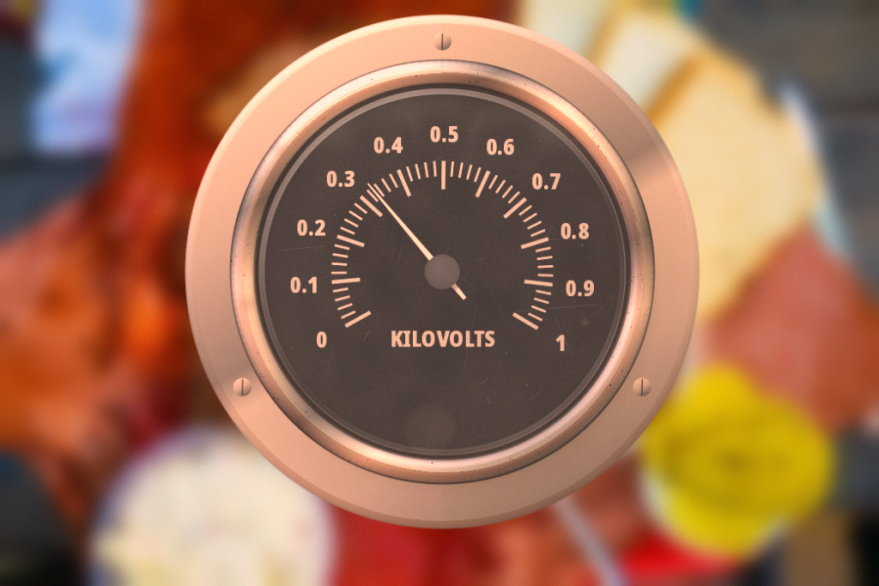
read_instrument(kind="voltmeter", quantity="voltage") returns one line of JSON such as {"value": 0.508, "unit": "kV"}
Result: {"value": 0.33, "unit": "kV"}
